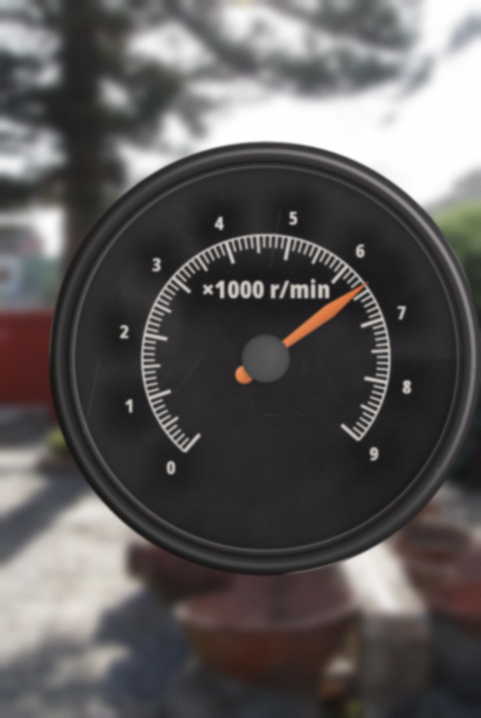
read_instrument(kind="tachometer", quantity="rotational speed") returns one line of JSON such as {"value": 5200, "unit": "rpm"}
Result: {"value": 6400, "unit": "rpm"}
